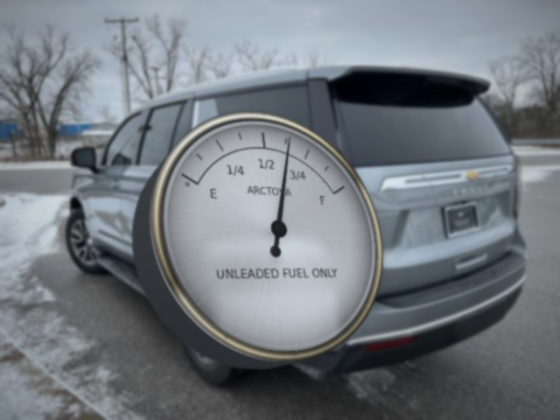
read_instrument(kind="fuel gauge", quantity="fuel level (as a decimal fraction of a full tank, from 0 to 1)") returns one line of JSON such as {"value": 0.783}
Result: {"value": 0.625}
